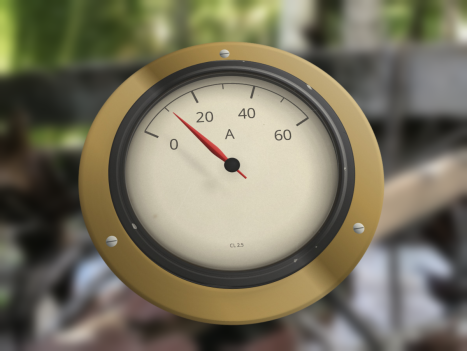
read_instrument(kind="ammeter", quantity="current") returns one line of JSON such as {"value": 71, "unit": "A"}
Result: {"value": 10, "unit": "A"}
